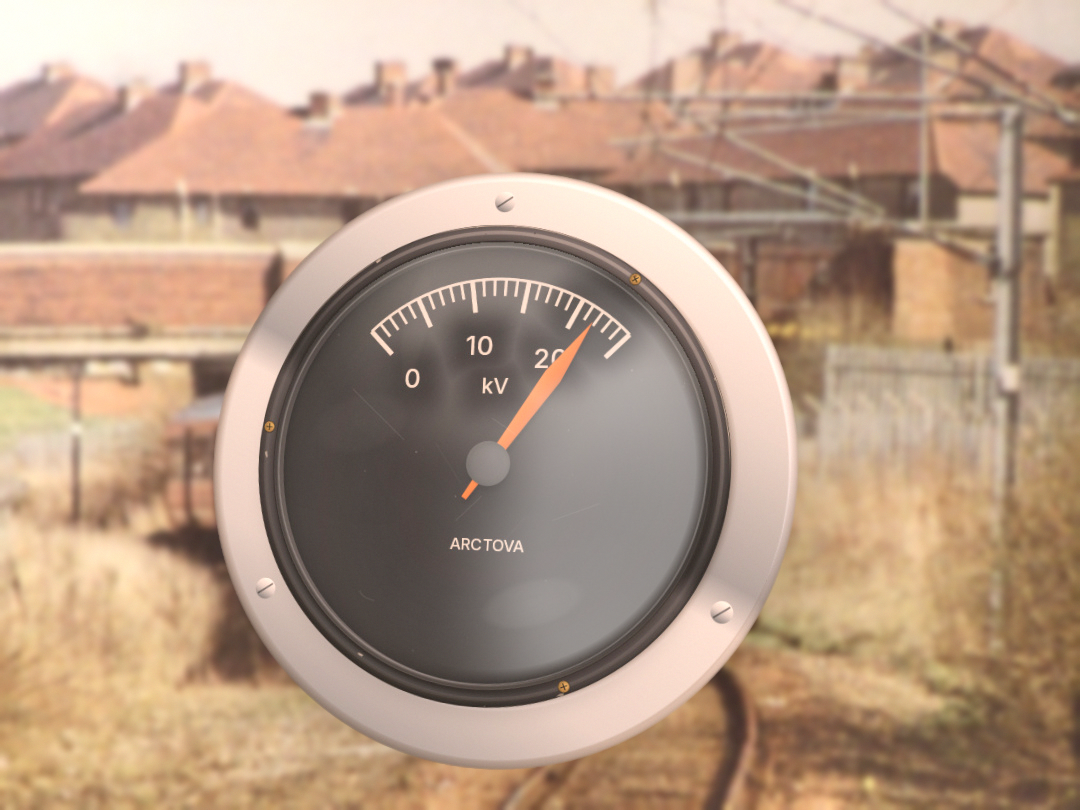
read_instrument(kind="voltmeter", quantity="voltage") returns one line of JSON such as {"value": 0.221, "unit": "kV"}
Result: {"value": 22, "unit": "kV"}
